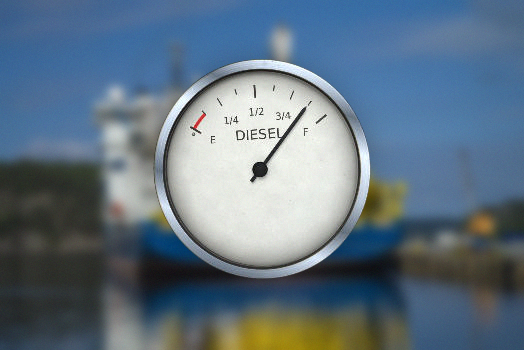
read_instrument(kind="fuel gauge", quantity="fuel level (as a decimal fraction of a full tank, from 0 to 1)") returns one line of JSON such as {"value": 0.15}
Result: {"value": 0.875}
